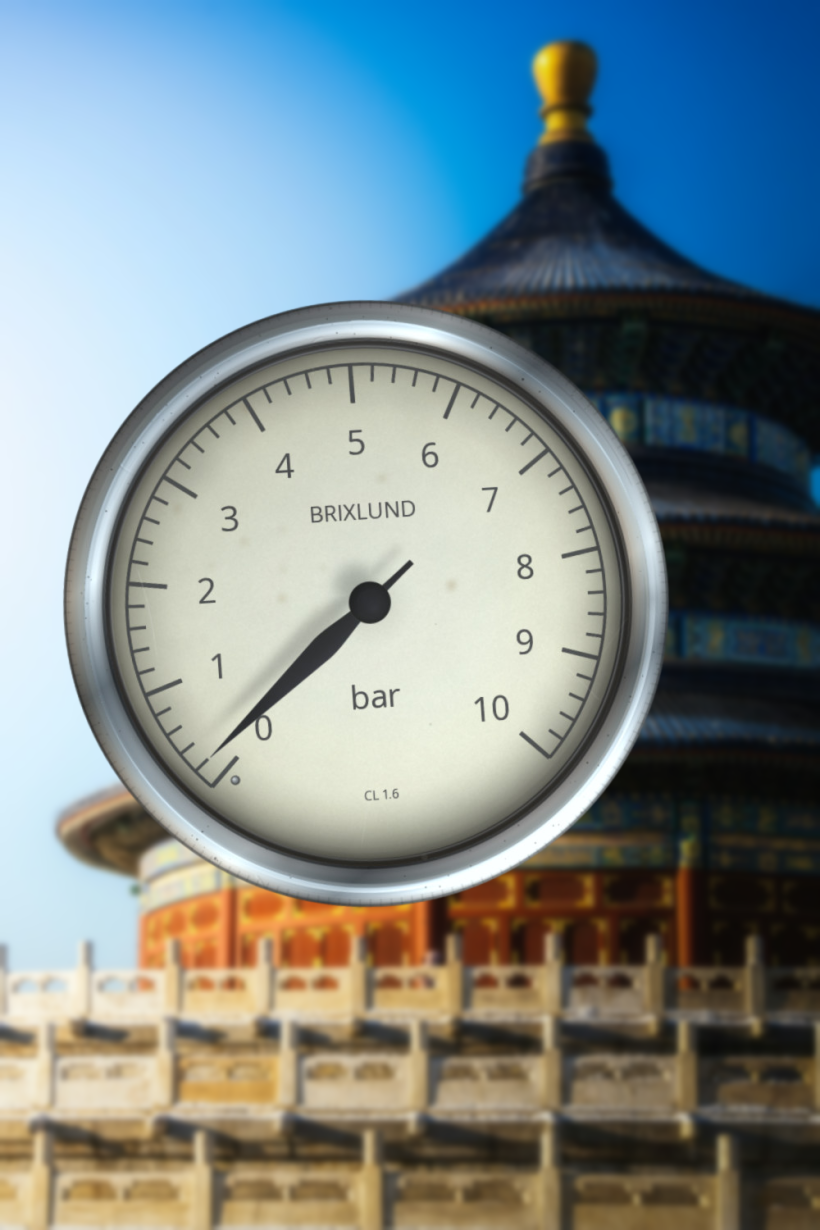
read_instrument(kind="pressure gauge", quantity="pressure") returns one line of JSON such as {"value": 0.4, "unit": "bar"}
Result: {"value": 0.2, "unit": "bar"}
